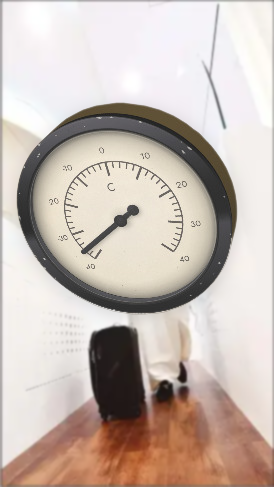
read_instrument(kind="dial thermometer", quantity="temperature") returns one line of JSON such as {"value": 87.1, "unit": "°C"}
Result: {"value": -36, "unit": "°C"}
